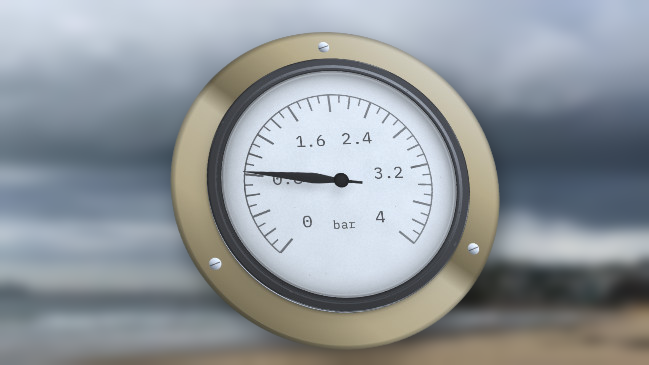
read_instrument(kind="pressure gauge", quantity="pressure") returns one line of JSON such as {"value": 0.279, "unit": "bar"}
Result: {"value": 0.8, "unit": "bar"}
